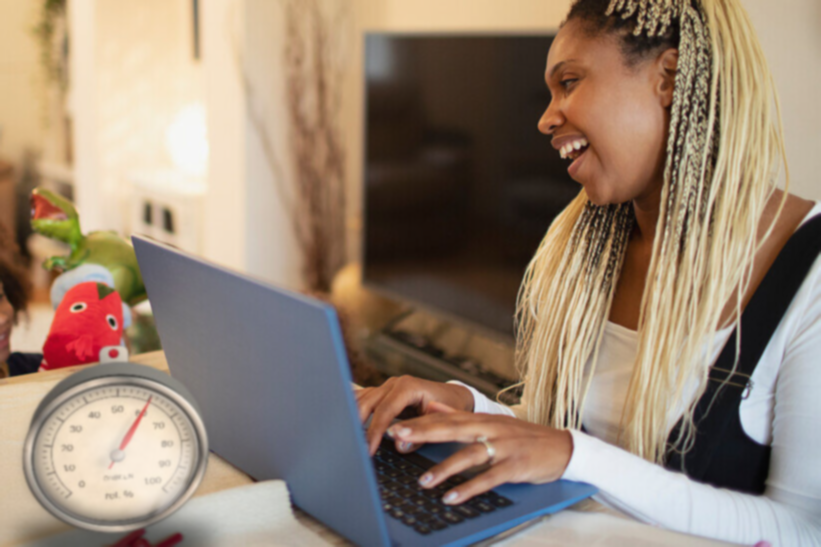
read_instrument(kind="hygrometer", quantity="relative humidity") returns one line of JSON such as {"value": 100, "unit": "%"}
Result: {"value": 60, "unit": "%"}
